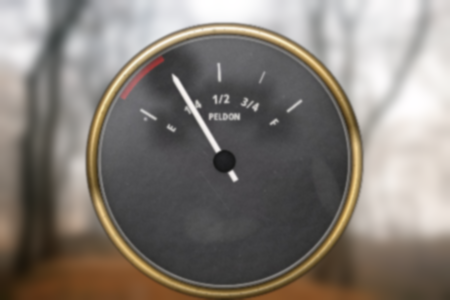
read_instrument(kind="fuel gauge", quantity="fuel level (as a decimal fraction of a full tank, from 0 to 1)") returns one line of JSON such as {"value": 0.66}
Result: {"value": 0.25}
